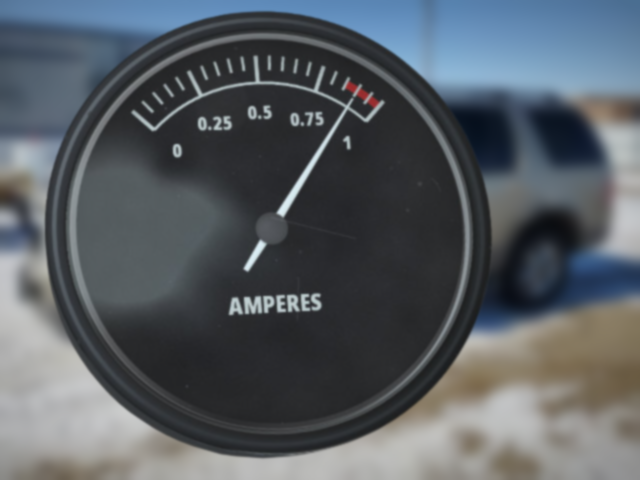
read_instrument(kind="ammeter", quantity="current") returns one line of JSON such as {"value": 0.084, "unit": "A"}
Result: {"value": 0.9, "unit": "A"}
